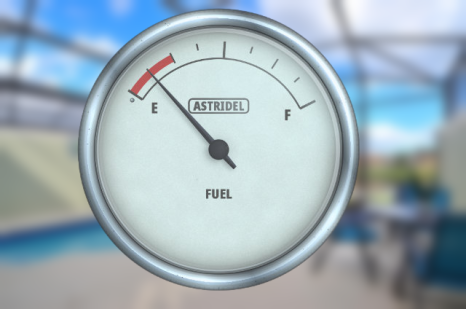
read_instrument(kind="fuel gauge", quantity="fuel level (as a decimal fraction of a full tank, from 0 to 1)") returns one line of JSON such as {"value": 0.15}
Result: {"value": 0.125}
